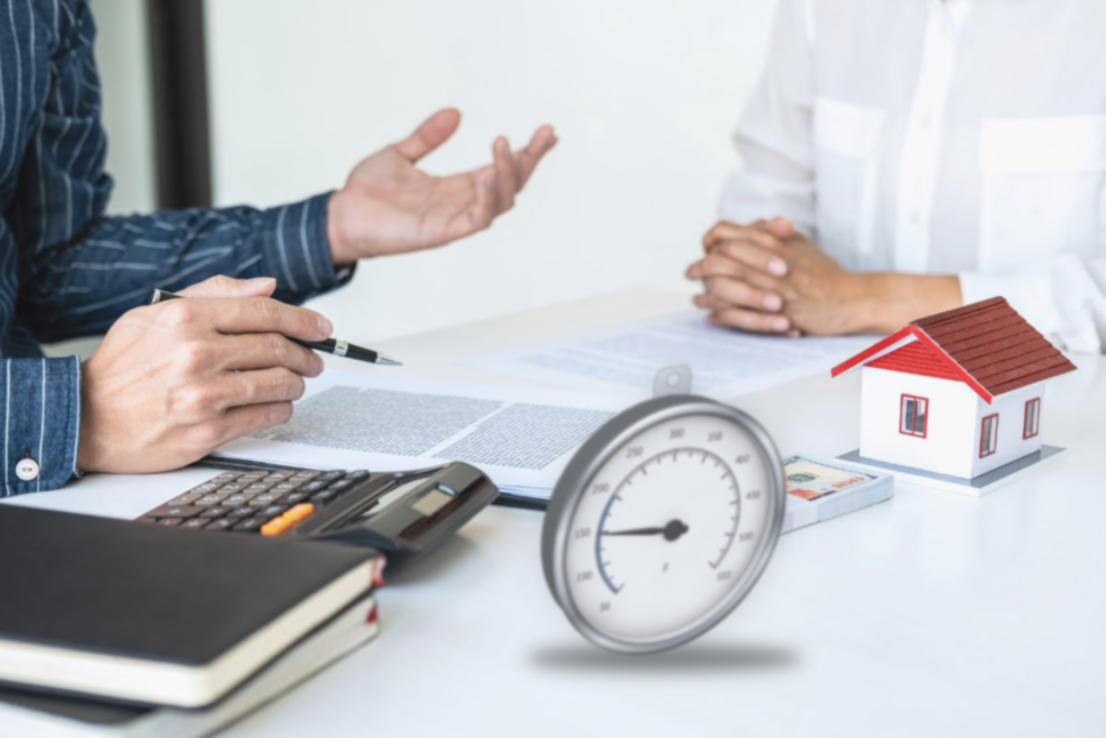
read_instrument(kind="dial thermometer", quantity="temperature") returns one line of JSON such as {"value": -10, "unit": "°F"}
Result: {"value": 150, "unit": "°F"}
